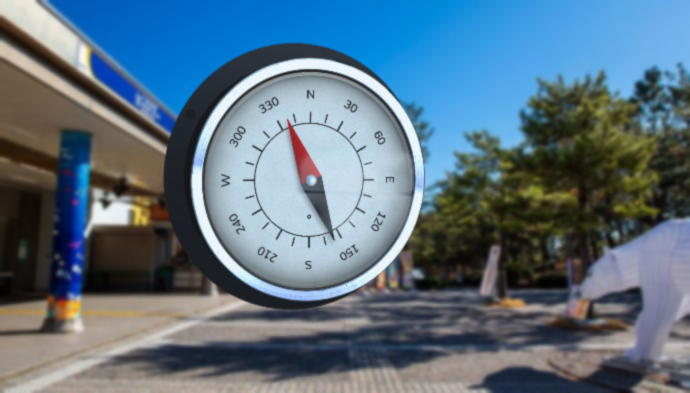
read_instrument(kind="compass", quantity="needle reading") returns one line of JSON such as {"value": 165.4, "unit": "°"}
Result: {"value": 337.5, "unit": "°"}
